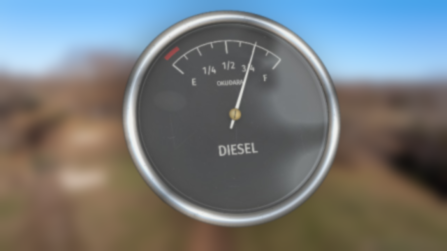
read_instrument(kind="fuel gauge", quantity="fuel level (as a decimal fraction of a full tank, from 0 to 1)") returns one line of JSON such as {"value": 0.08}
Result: {"value": 0.75}
